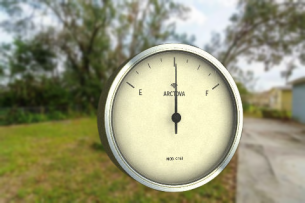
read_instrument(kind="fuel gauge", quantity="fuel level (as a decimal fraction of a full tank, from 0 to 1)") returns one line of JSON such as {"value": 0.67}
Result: {"value": 0.5}
